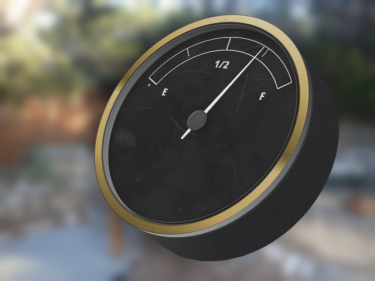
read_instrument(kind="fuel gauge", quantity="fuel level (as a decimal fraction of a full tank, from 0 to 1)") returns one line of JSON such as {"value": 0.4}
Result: {"value": 0.75}
